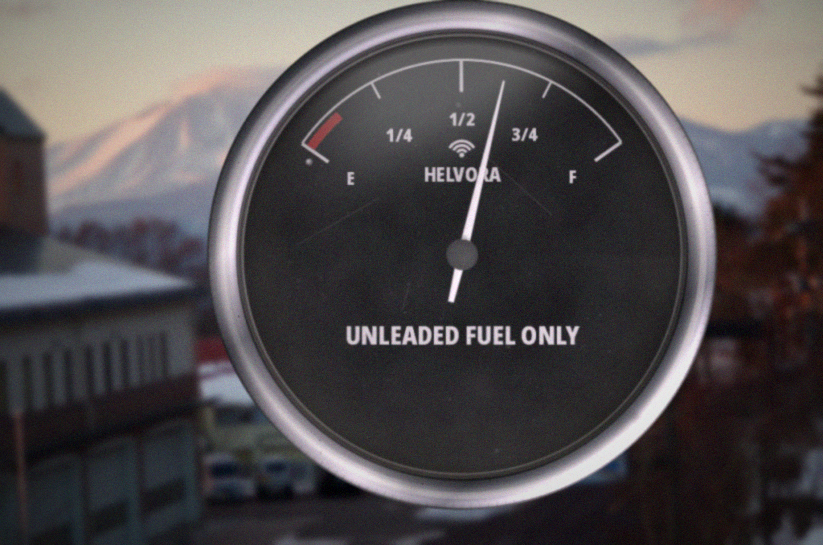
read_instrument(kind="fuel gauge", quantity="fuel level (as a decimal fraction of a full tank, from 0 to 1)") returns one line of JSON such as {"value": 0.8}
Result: {"value": 0.625}
